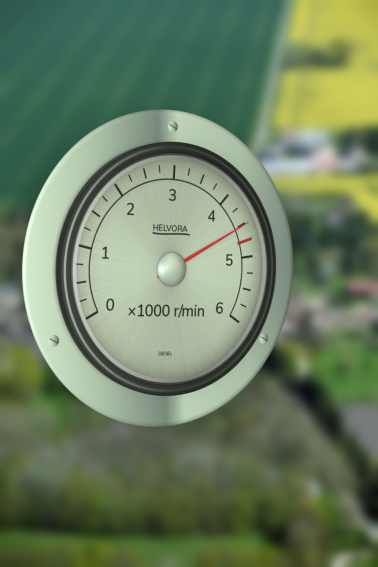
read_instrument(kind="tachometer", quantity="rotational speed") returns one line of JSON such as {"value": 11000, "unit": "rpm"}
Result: {"value": 4500, "unit": "rpm"}
